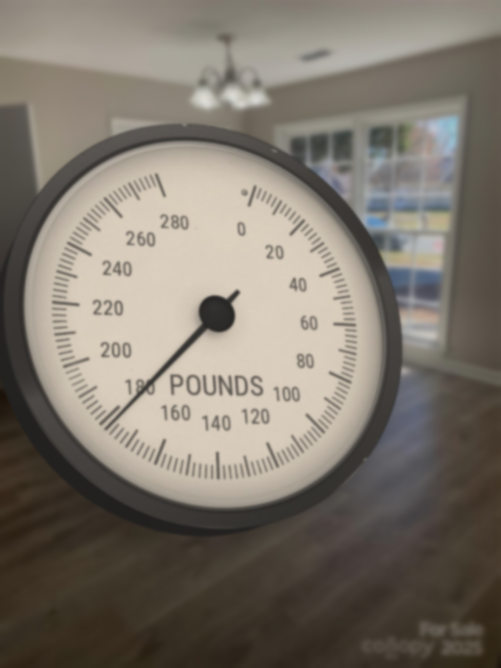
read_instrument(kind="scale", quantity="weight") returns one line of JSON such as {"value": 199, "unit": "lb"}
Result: {"value": 178, "unit": "lb"}
